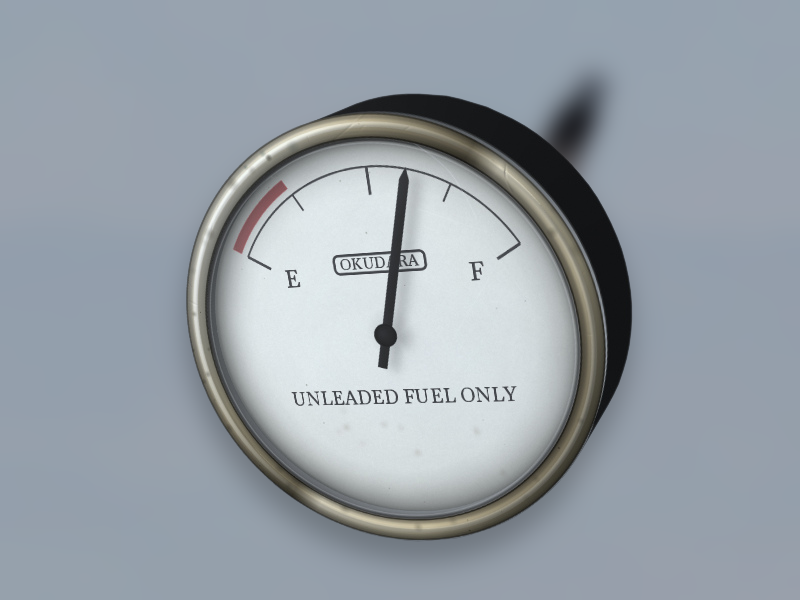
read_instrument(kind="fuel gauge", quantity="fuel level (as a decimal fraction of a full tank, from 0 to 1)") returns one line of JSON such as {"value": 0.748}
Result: {"value": 0.625}
